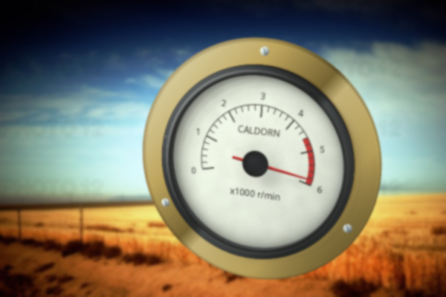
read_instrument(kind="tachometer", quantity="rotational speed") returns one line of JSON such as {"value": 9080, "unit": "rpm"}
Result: {"value": 5800, "unit": "rpm"}
